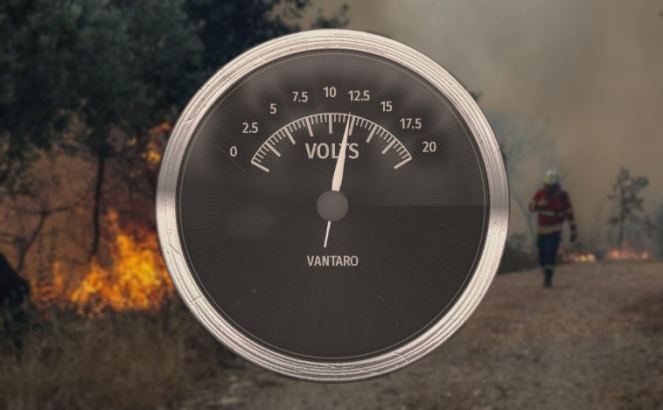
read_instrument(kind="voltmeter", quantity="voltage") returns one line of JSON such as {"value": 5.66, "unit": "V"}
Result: {"value": 12, "unit": "V"}
